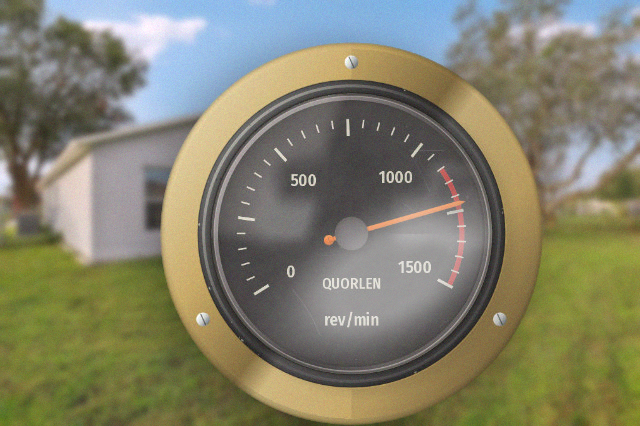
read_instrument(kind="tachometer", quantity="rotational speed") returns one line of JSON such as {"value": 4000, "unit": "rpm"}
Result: {"value": 1225, "unit": "rpm"}
